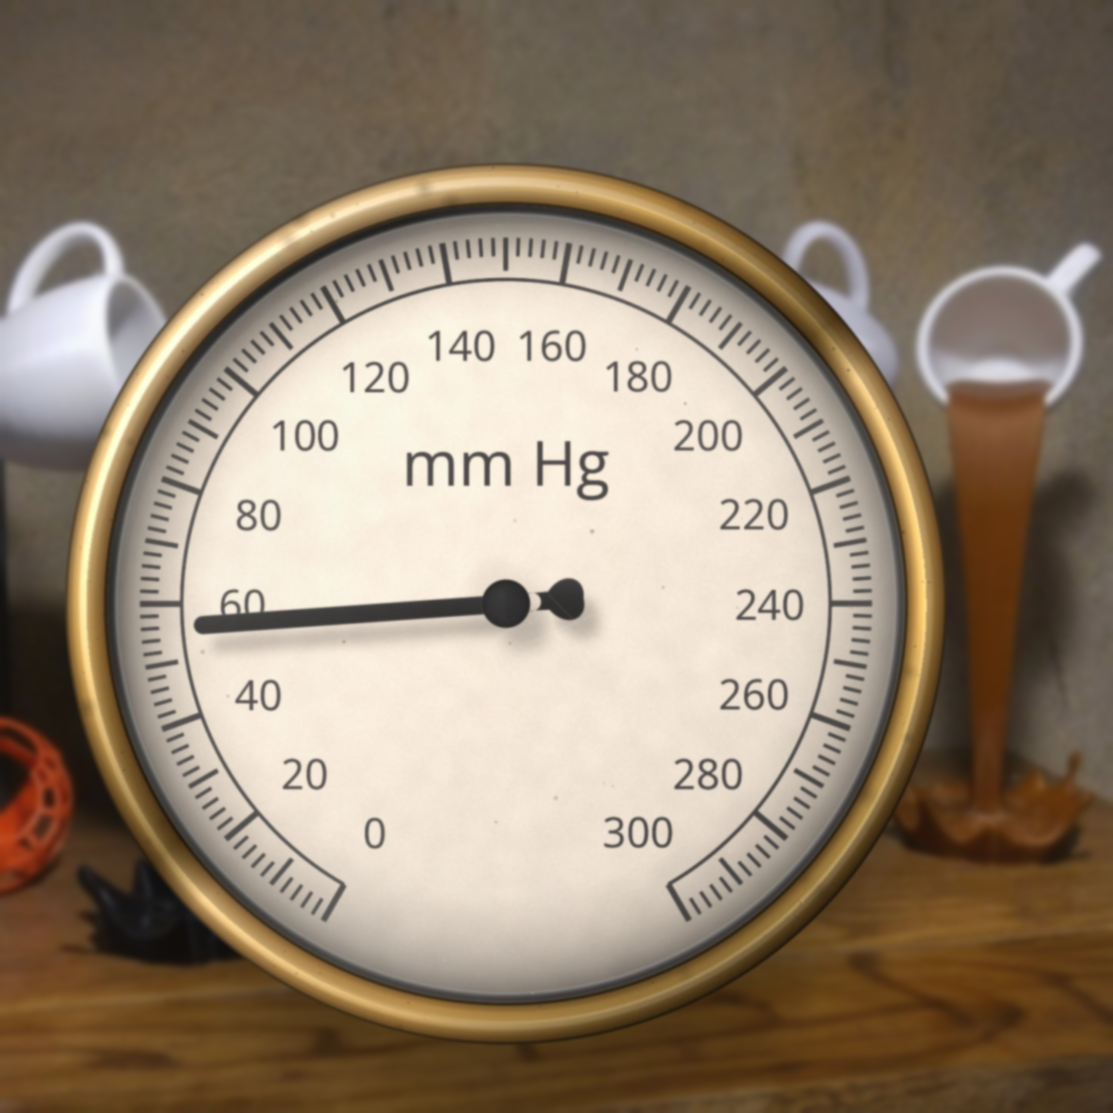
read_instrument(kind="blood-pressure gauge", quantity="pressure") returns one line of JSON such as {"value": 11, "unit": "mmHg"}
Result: {"value": 56, "unit": "mmHg"}
